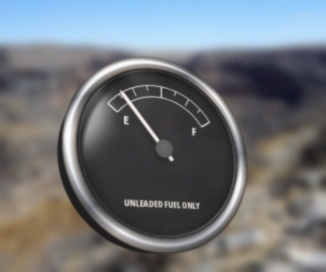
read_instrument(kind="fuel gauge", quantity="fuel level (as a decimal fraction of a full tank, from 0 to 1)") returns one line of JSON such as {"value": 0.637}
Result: {"value": 0.125}
